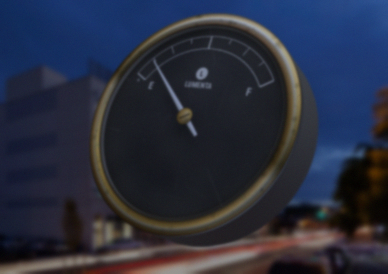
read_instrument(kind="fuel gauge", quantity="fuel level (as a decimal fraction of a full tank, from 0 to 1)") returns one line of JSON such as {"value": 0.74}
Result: {"value": 0.125}
